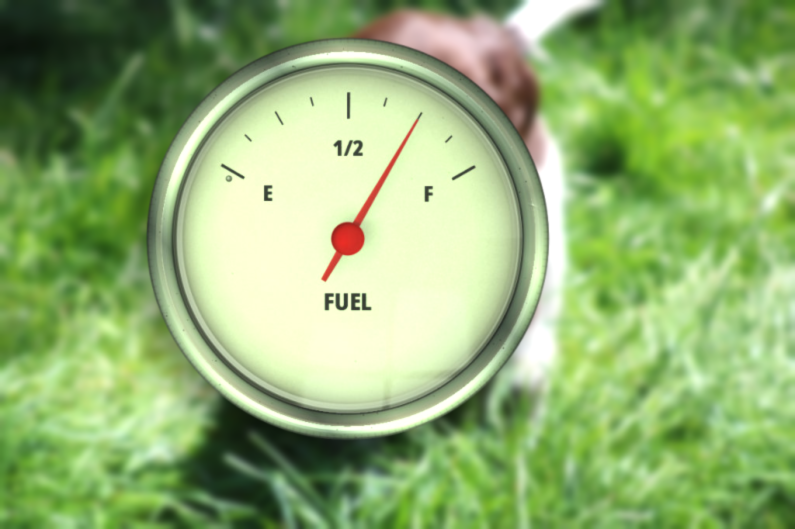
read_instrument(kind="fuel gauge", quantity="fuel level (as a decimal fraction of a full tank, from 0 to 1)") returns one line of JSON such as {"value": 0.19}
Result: {"value": 0.75}
